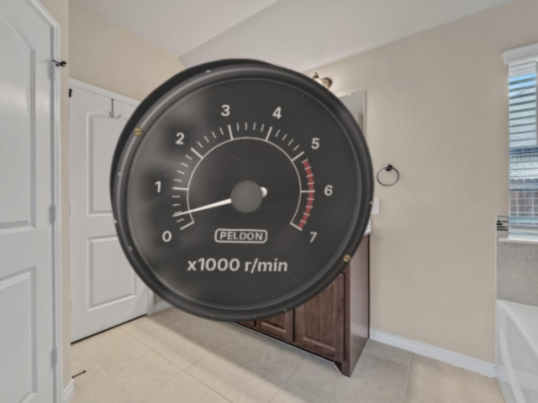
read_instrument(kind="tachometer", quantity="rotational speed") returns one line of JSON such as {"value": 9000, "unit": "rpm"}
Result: {"value": 400, "unit": "rpm"}
